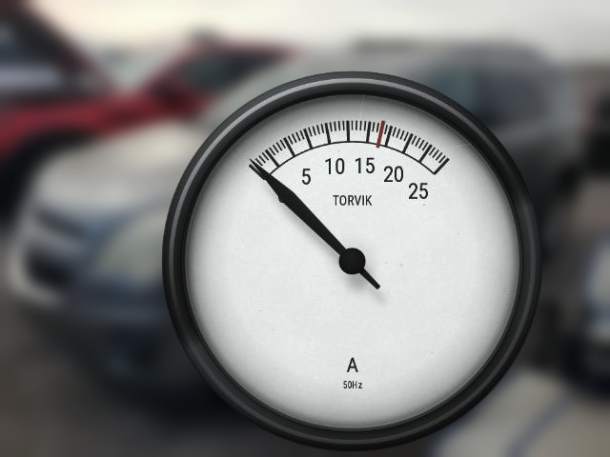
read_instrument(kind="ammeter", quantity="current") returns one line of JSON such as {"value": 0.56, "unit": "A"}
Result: {"value": 0.5, "unit": "A"}
